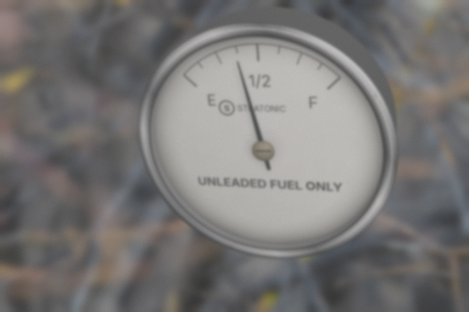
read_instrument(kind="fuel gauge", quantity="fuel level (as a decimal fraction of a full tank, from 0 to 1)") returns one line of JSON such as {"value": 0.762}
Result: {"value": 0.375}
